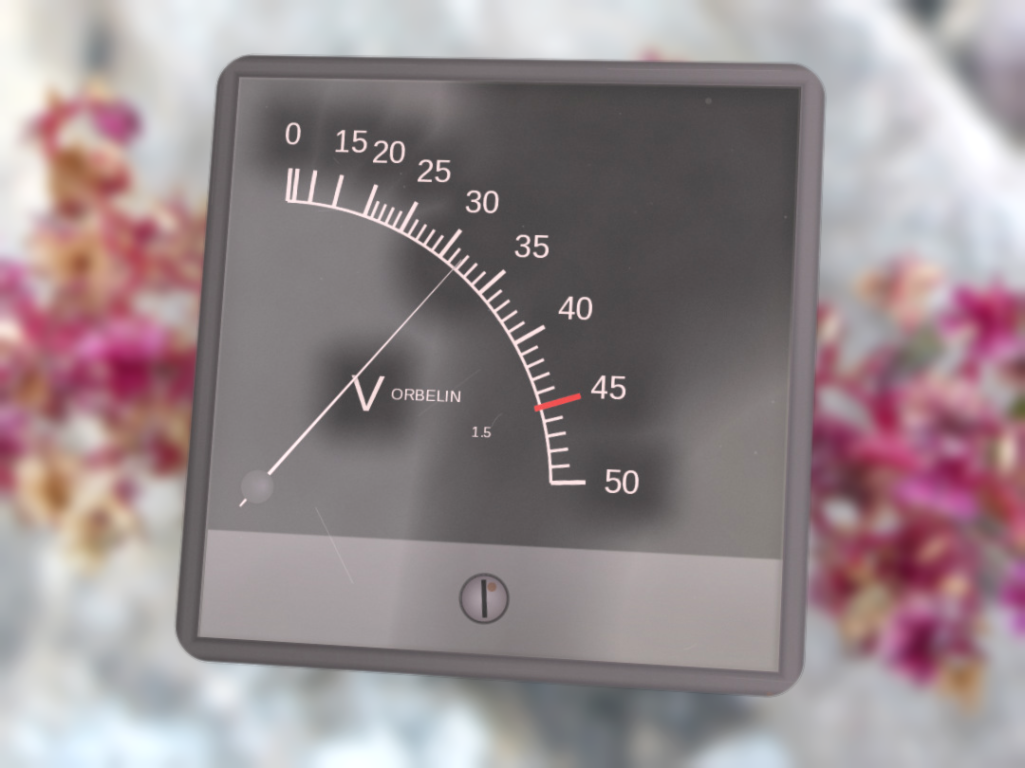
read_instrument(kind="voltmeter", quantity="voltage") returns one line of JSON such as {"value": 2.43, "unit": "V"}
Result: {"value": 32, "unit": "V"}
